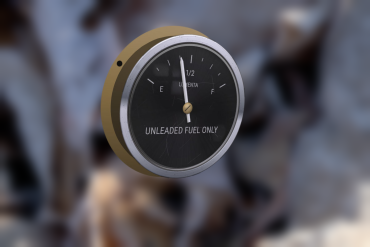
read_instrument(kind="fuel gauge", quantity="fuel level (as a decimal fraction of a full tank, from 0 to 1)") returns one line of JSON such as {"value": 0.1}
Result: {"value": 0.375}
